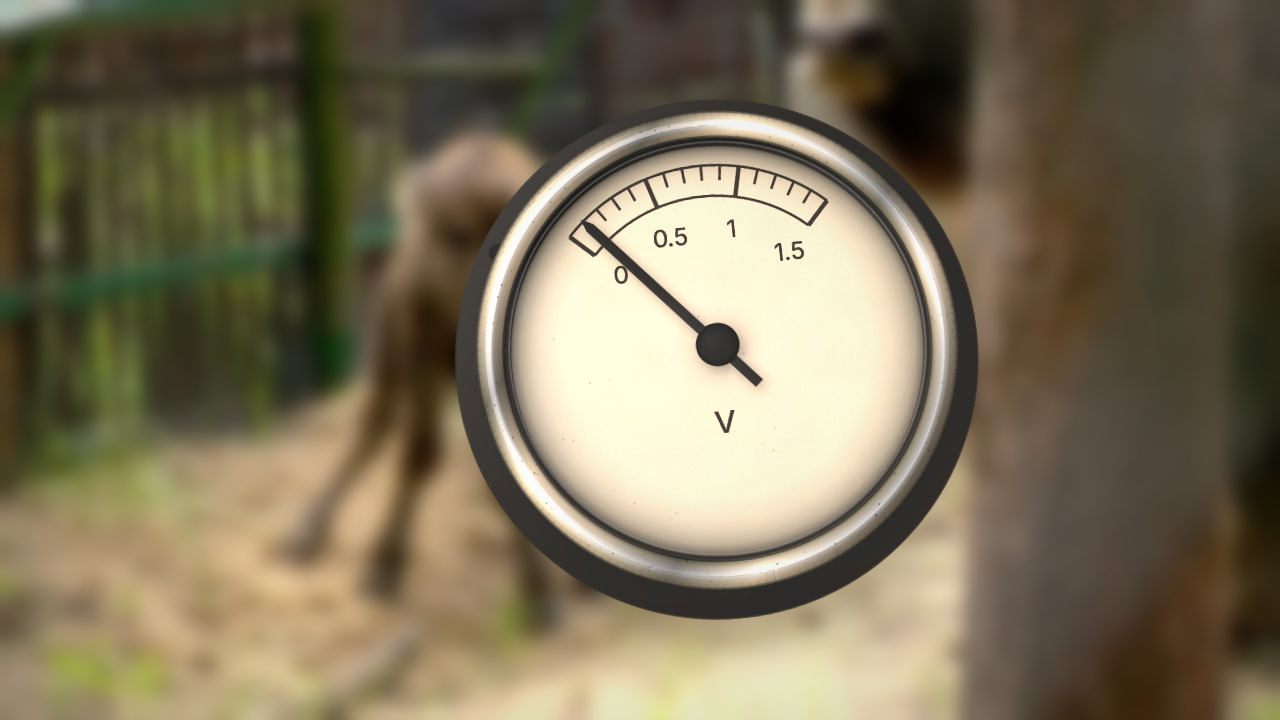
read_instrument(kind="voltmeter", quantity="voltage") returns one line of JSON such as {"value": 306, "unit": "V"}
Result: {"value": 0.1, "unit": "V"}
